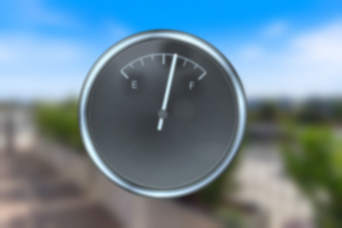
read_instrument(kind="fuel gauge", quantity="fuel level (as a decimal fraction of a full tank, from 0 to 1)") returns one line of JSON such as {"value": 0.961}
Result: {"value": 0.625}
